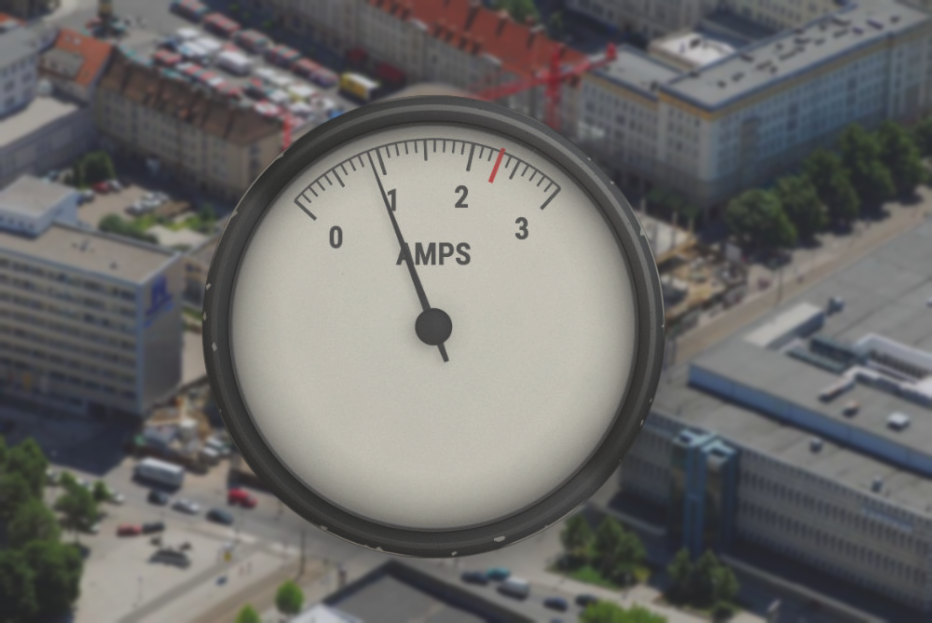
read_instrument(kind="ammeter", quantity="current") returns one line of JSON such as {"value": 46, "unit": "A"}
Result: {"value": 0.9, "unit": "A"}
